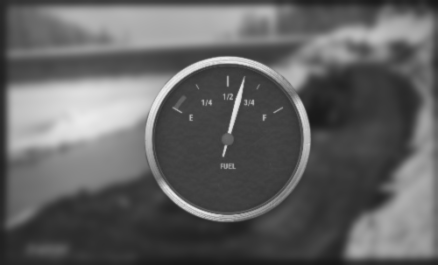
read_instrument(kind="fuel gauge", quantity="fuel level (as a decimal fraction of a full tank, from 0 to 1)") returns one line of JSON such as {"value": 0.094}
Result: {"value": 0.625}
